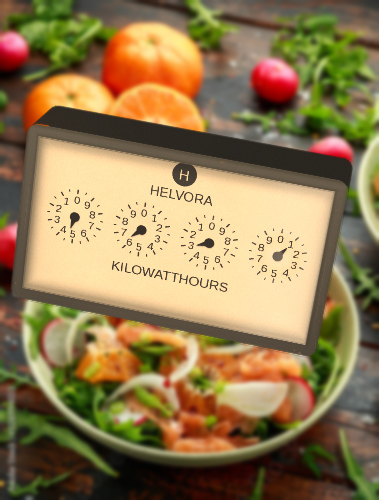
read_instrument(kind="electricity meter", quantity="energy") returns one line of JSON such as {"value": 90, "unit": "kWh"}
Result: {"value": 4631, "unit": "kWh"}
